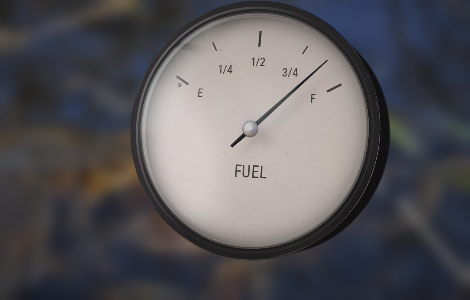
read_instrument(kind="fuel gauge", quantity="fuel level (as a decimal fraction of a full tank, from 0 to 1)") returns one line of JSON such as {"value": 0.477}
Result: {"value": 0.875}
